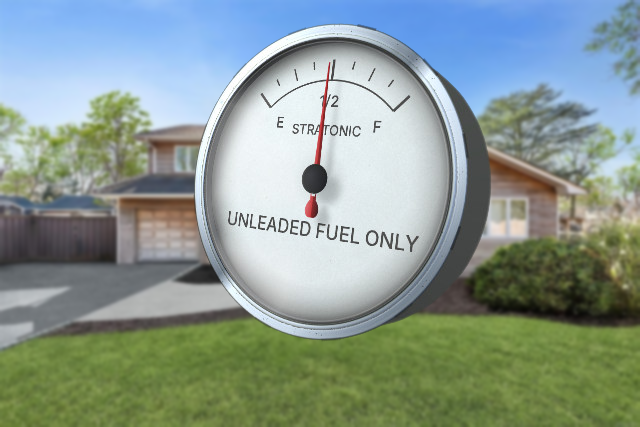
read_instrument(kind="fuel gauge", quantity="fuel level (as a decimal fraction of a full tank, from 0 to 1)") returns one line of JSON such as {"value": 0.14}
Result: {"value": 0.5}
